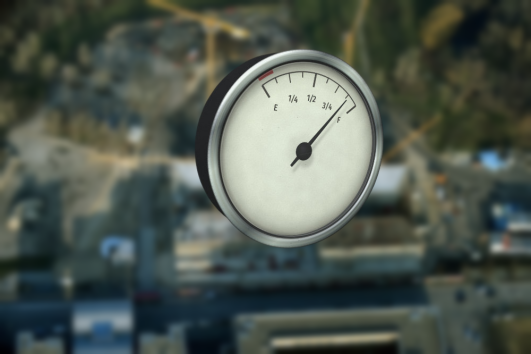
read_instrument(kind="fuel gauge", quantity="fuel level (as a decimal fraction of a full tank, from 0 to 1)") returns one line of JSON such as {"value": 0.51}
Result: {"value": 0.875}
